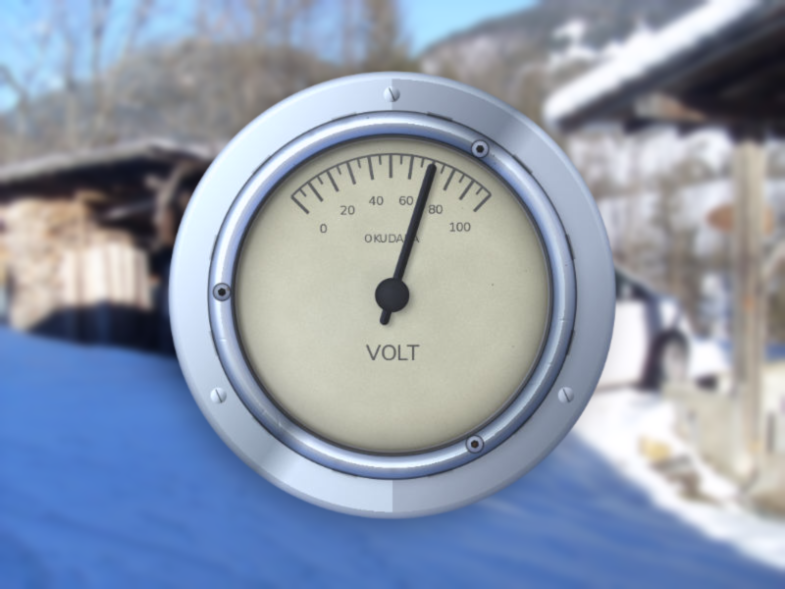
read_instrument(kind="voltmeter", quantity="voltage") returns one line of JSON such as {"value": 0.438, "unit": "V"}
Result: {"value": 70, "unit": "V"}
